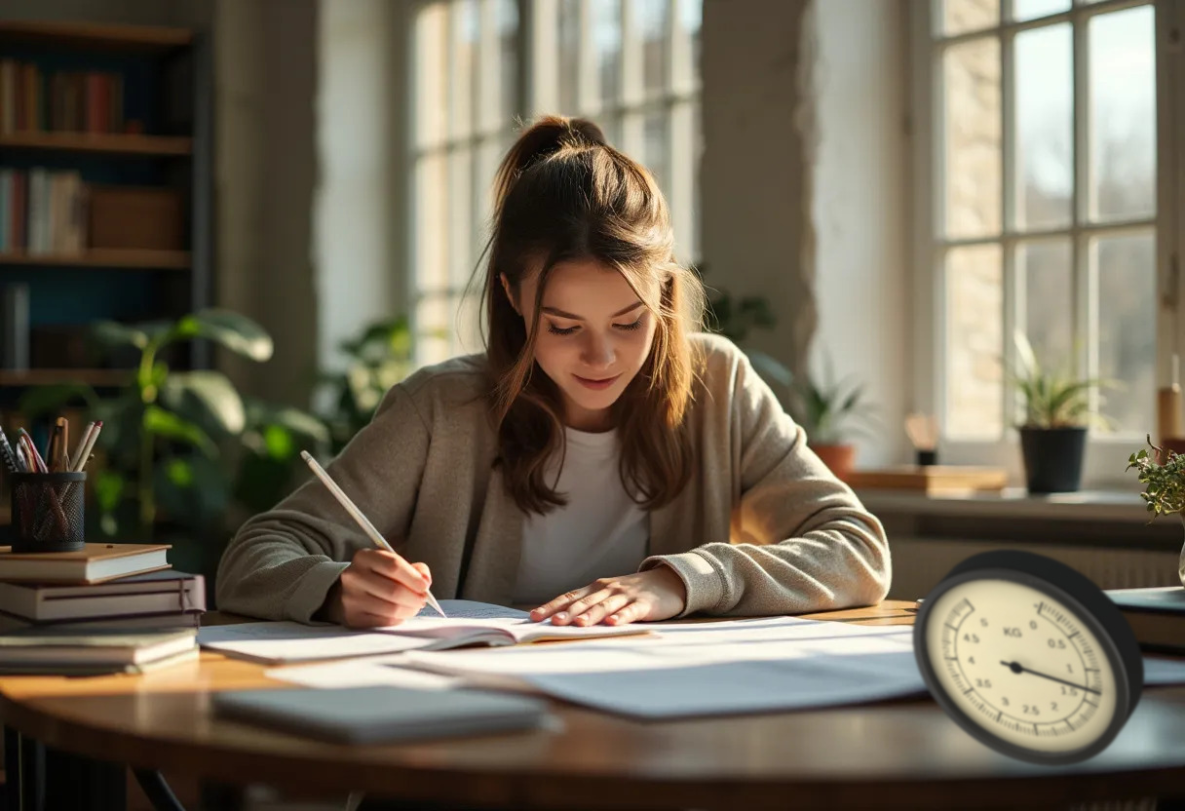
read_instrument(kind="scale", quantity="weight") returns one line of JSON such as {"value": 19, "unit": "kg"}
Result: {"value": 1.25, "unit": "kg"}
